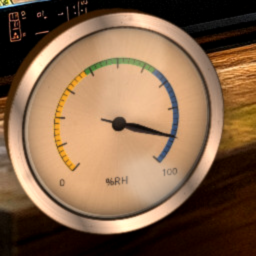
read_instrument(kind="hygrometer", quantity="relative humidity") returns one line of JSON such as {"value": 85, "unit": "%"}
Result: {"value": 90, "unit": "%"}
